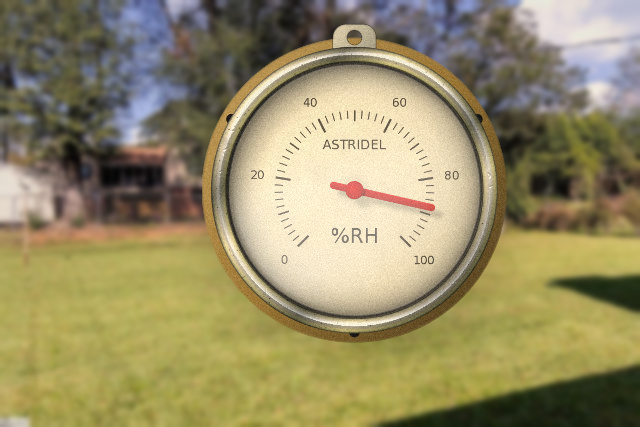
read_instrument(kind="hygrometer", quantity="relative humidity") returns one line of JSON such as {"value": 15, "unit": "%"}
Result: {"value": 88, "unit": "%"}
